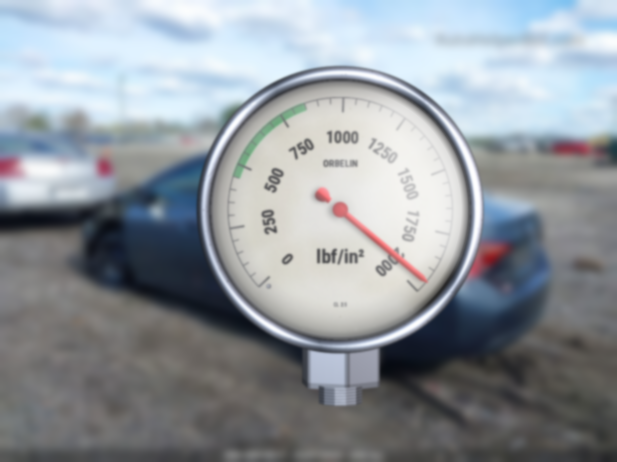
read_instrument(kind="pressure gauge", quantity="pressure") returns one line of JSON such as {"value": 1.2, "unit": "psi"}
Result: {"value": 1950, "unit": "psi"}
